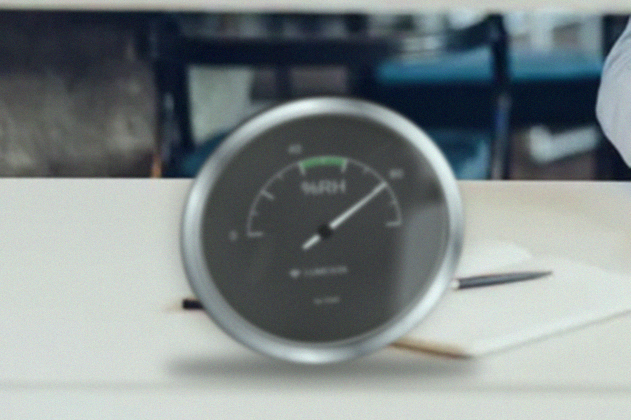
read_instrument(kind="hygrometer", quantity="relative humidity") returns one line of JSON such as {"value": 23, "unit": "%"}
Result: {"value": 80, "unit": "%"}
